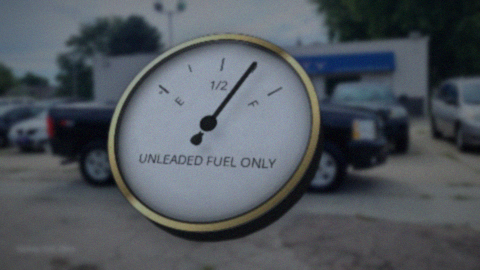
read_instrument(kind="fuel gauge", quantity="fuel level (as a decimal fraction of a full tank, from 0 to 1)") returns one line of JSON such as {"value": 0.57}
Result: {"value": 0.75}
